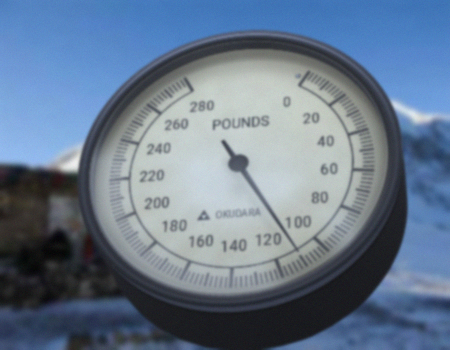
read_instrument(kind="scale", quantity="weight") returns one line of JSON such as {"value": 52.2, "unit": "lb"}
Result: {"value": 110, "unit": "lb"}
